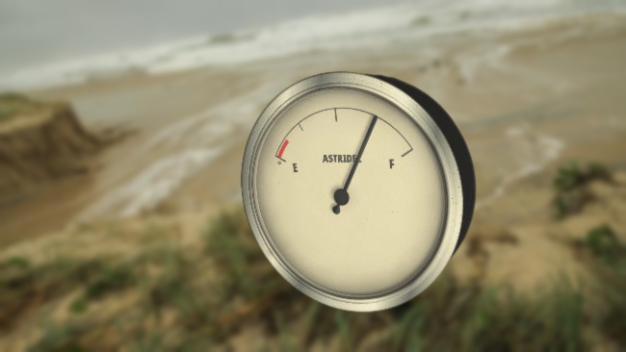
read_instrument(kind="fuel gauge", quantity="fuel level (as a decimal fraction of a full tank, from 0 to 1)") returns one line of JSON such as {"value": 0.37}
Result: {"value": 0.75}
